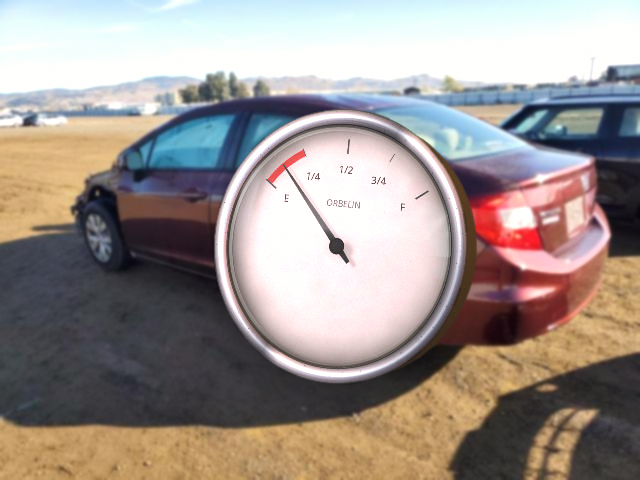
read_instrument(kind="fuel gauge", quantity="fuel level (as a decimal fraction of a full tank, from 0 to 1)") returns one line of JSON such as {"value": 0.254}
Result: {"value": 0.125}
